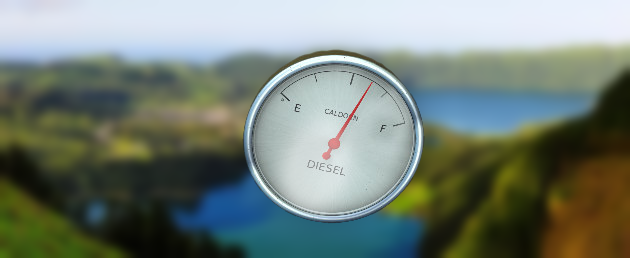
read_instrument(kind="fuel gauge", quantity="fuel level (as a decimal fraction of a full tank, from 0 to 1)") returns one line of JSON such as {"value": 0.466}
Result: {"value": 0.625}
